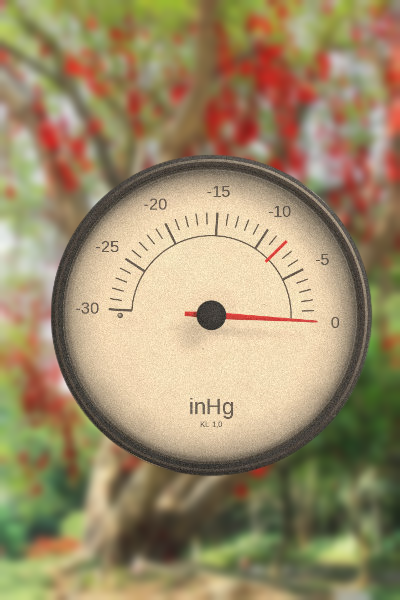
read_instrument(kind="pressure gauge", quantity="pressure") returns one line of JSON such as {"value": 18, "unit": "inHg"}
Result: {"value": 0, "unit": "inHg"}
